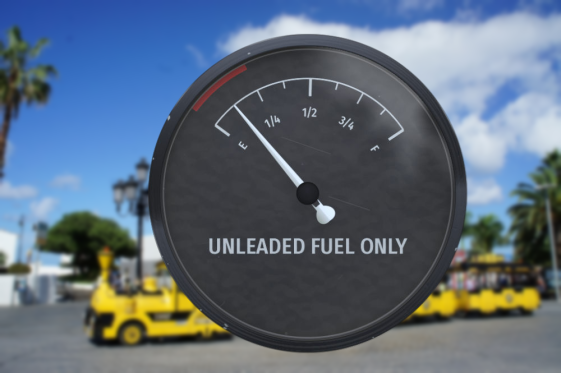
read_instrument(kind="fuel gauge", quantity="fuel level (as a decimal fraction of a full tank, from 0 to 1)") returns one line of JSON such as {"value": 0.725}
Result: {"value": 0.125}
